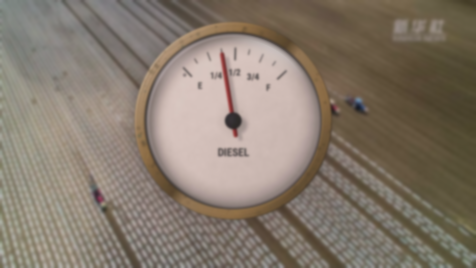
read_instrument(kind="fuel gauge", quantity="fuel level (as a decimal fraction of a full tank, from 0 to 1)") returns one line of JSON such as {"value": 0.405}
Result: {"value": 0.375}
